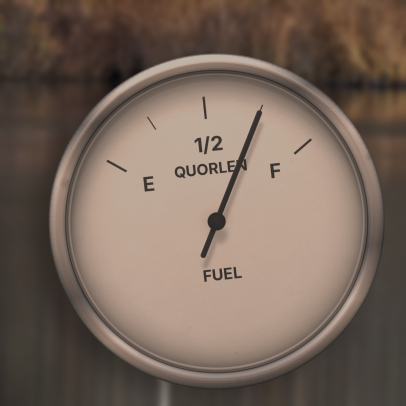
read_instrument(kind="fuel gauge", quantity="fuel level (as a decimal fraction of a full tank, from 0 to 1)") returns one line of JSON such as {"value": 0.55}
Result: {"value": 0.75}
